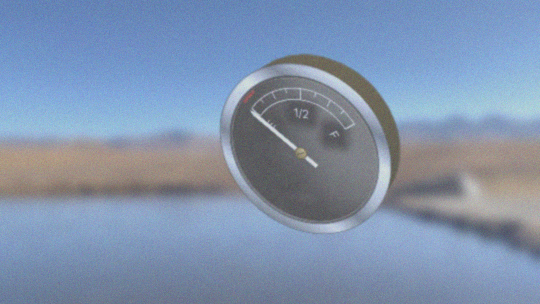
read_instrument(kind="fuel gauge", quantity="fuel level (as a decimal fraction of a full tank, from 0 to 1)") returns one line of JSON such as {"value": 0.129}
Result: {"value": 0}
